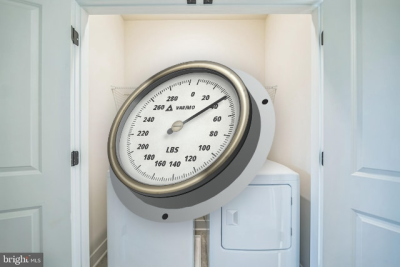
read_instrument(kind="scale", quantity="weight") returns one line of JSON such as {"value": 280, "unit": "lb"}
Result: {"value": 40, "unit": "lb"}
